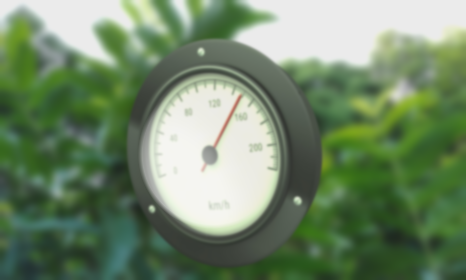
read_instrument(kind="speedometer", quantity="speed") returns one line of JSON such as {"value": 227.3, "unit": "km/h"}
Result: {"value": 150, "unit": "km/h"}
